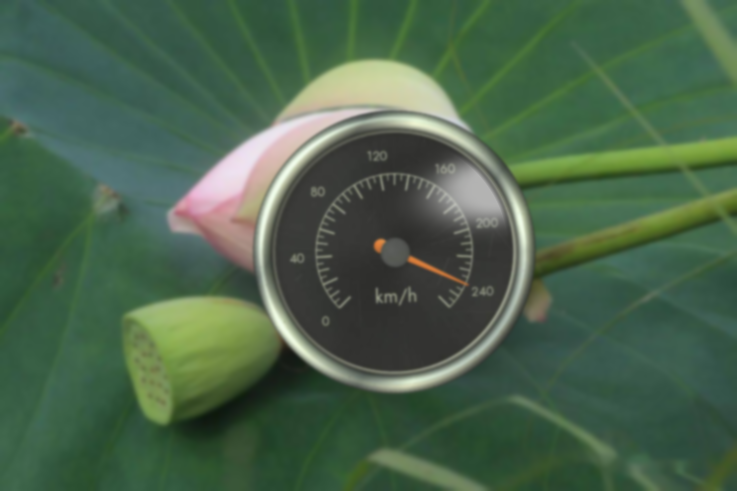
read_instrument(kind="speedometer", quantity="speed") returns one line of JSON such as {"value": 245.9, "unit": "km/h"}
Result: {"value": 240, "unit": "km/h"}
